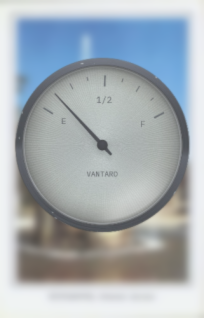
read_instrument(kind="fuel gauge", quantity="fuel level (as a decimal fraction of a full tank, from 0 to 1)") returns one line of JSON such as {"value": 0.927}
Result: {"value": 0.125}
